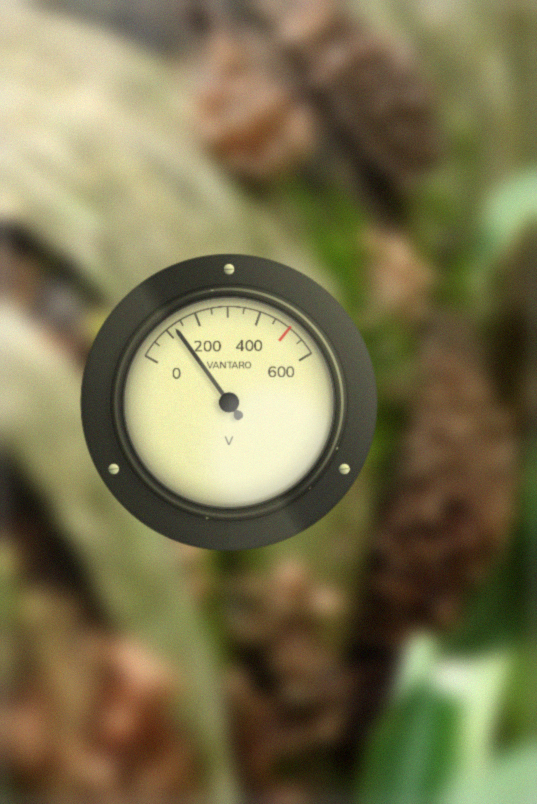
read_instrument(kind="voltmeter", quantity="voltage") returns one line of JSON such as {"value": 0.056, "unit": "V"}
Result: {"value": 125, "unit": "V"}
